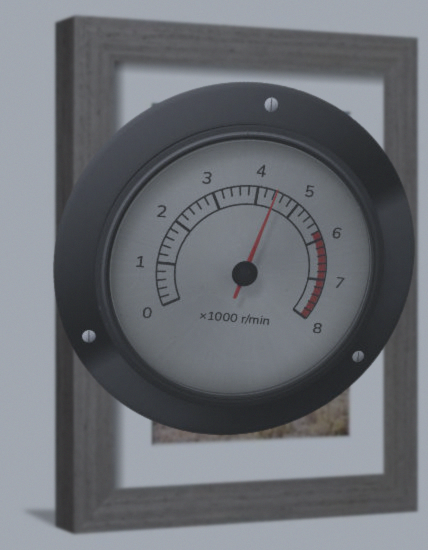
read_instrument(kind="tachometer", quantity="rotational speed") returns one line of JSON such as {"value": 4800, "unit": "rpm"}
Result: {"value": 4400, "unit": "rpm"}
